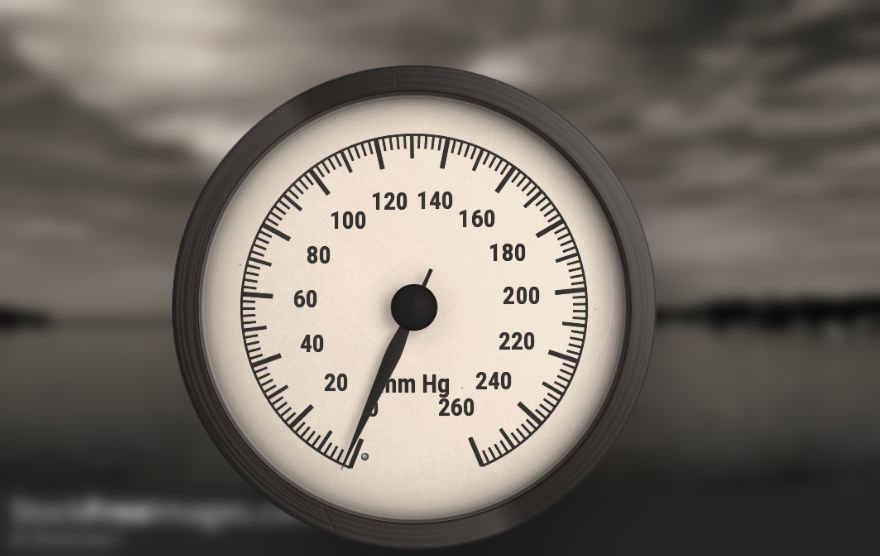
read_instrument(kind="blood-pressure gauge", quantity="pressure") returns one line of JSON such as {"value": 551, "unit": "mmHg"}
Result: {"value": 2, "unit": "mmHg"}
